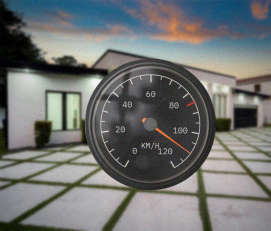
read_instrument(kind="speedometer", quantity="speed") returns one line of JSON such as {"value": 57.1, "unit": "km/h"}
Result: {"value": 110, "unit": "km/h"}
